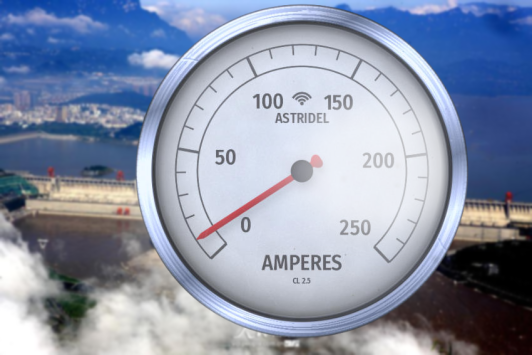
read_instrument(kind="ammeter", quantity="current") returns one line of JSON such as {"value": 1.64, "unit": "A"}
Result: {"value": 10, "unit": "A"}
